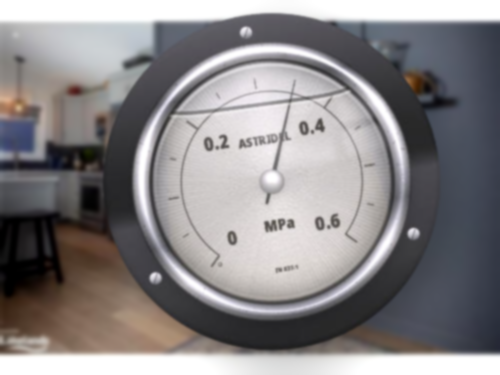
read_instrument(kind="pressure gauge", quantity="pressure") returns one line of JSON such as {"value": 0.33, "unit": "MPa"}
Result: {"value": 0.35, "unit": "MPa"}
